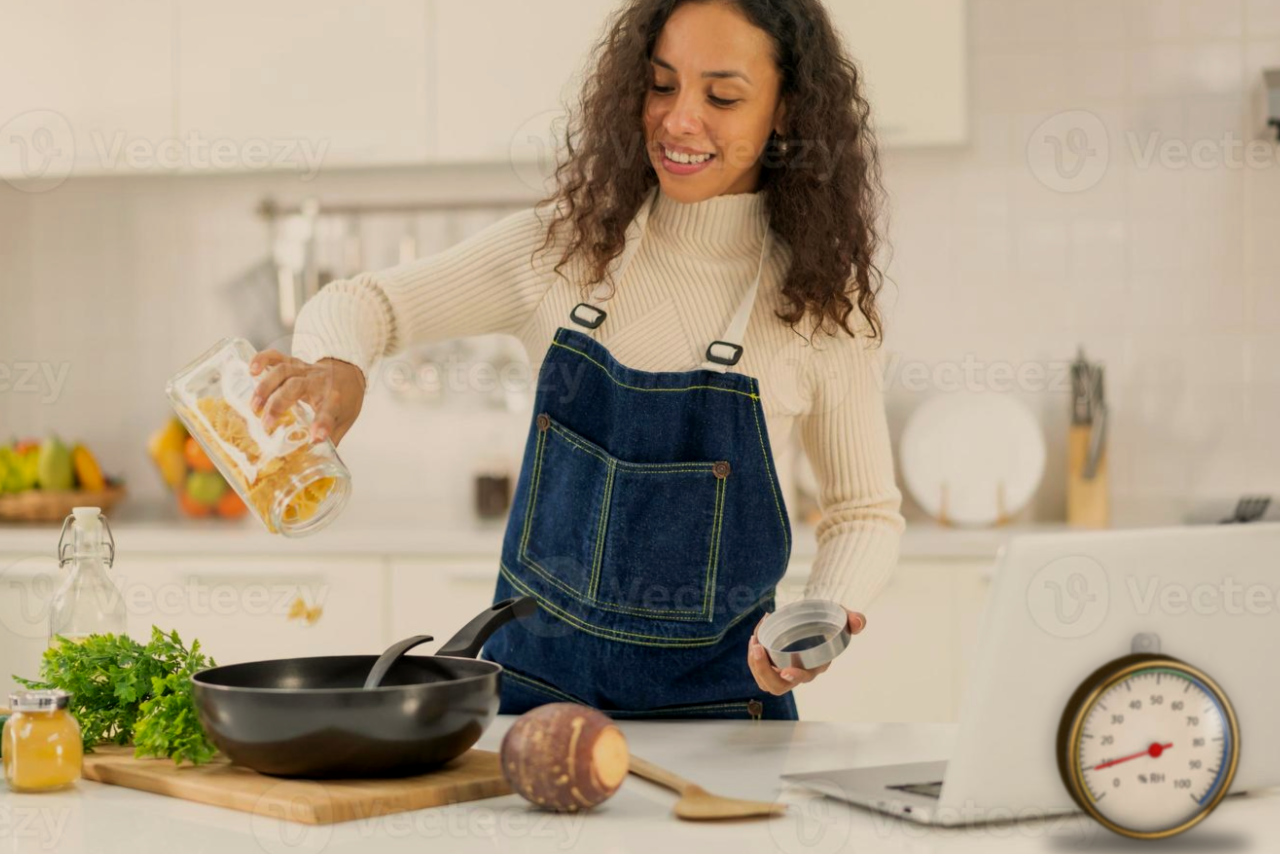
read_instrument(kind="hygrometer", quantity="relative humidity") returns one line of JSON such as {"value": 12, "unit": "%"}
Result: {"value": 10, "unit": "%"}
